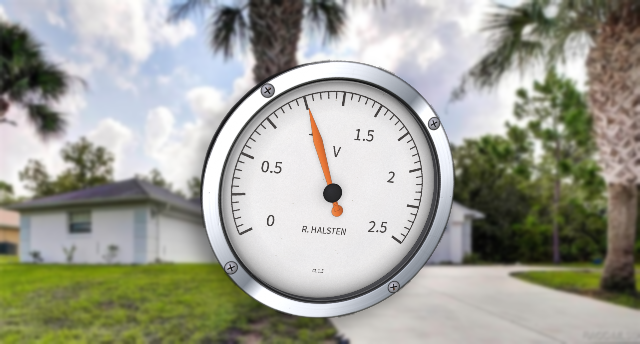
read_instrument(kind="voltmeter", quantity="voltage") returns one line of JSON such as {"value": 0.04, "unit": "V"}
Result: {"value": 1, "unit": "V"}
